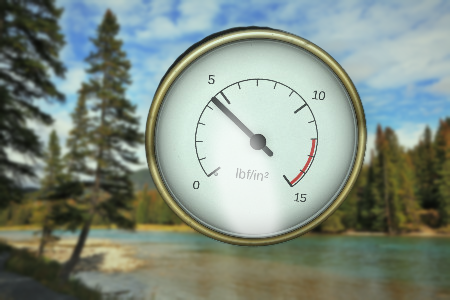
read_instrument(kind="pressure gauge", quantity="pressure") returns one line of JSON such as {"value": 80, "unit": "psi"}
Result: {"value": 4.5, "unit": "psi"}
